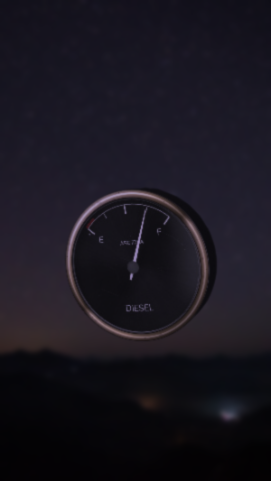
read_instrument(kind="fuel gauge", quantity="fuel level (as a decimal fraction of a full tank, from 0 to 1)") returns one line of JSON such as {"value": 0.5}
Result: {"value": 0.75}
